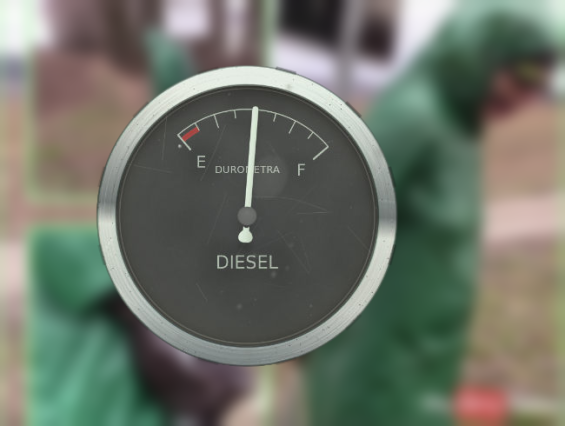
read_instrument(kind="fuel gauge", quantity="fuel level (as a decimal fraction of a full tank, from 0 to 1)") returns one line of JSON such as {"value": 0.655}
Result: {"value": 0.5}
